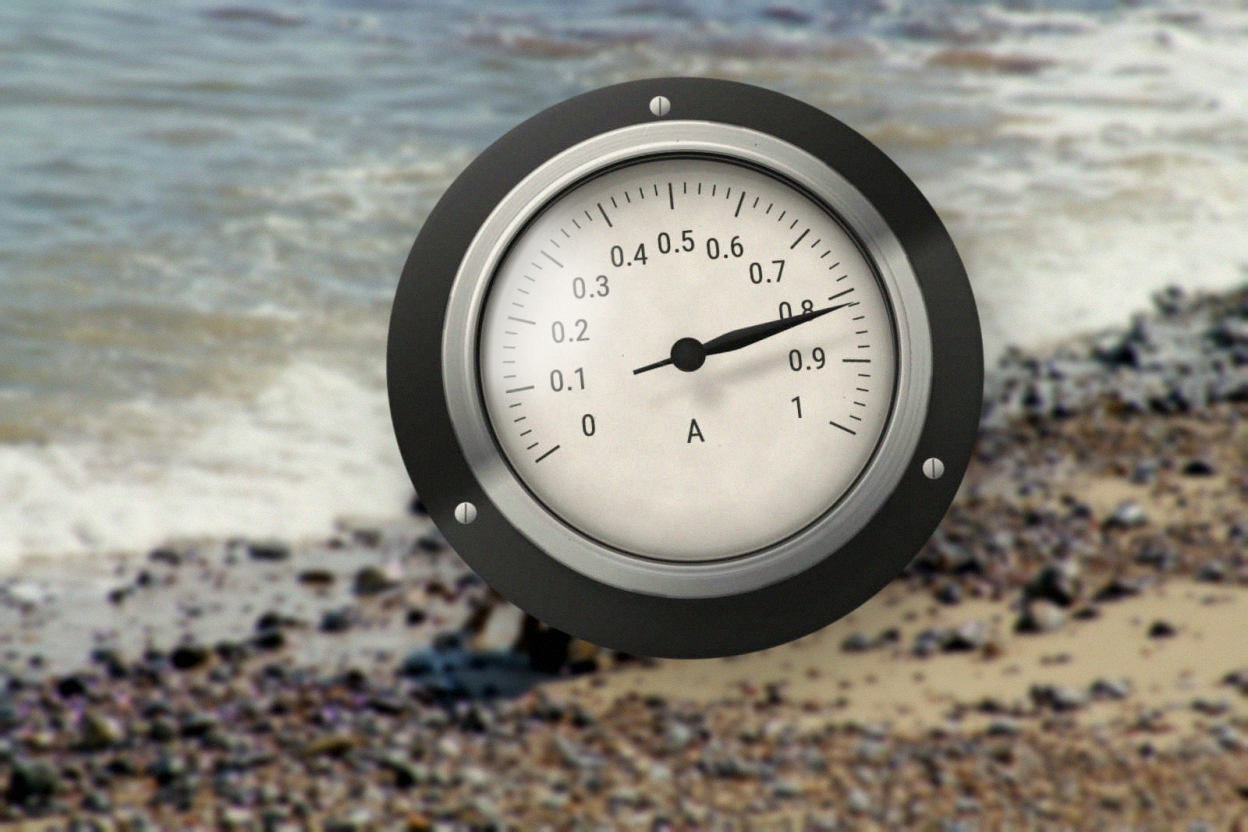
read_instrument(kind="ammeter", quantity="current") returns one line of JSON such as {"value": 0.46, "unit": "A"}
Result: {"value": 0.82, "unit": "A"}
